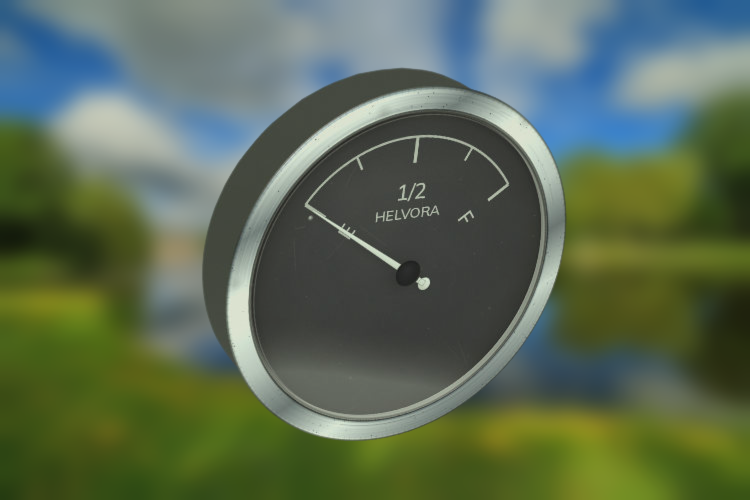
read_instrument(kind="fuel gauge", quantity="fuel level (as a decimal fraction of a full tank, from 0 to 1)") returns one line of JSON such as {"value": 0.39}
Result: {"value": 0}
